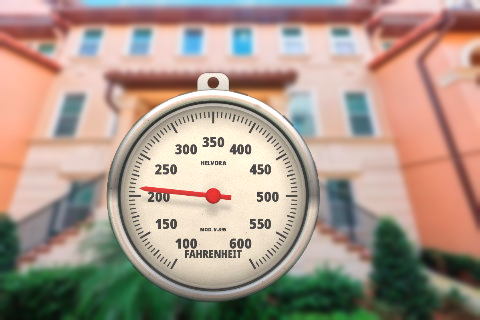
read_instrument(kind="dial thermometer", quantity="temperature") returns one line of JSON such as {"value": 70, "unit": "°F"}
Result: {"value": 210, "unit": "°F"}
